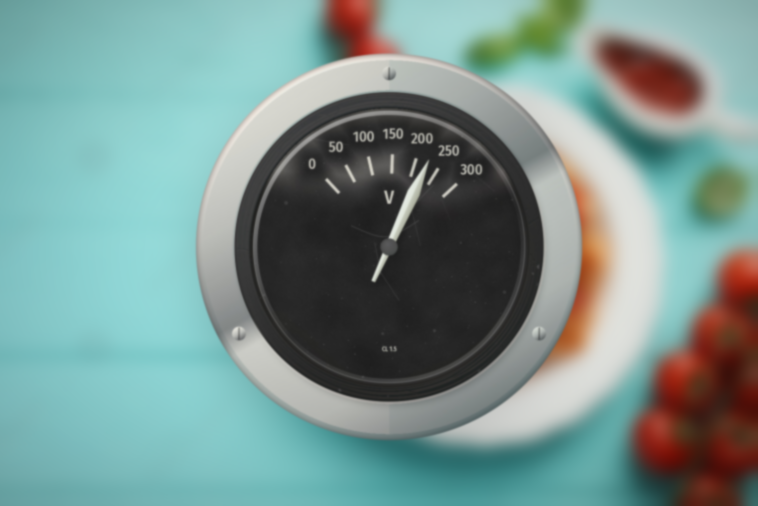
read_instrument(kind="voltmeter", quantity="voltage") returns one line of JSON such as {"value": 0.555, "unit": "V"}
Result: {"value": 225, "unit": "V"}
